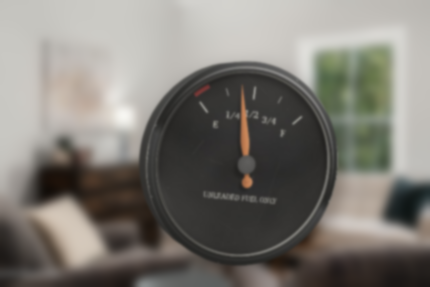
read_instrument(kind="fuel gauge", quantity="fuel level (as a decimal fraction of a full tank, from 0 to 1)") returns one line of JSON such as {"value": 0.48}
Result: {"value": 0.375}
